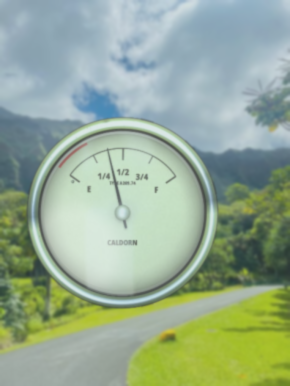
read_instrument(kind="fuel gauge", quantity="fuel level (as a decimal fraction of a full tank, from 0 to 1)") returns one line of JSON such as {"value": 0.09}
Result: {"value": 0.375}
